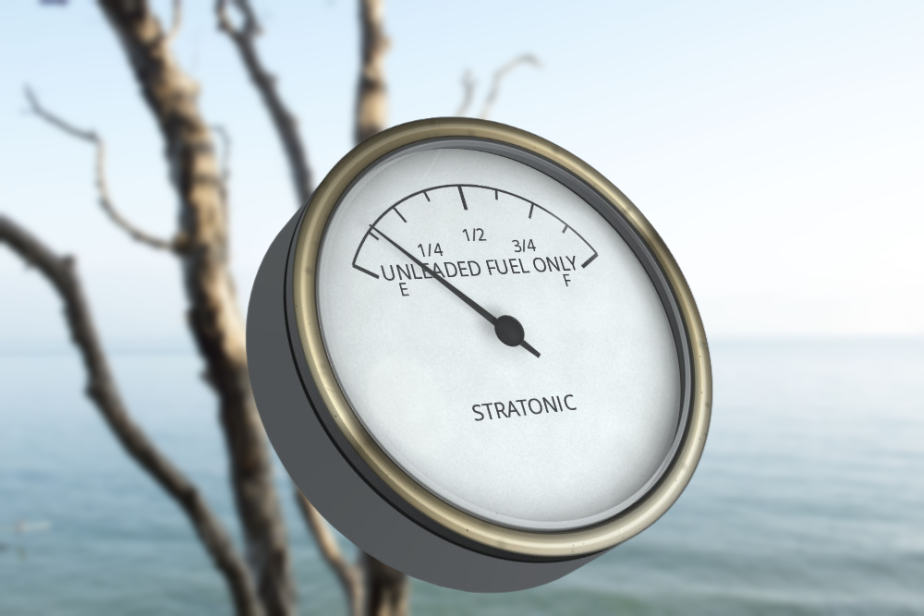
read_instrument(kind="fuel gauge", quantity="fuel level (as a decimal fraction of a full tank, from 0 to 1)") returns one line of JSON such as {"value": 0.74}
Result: {"value": 0.125}
